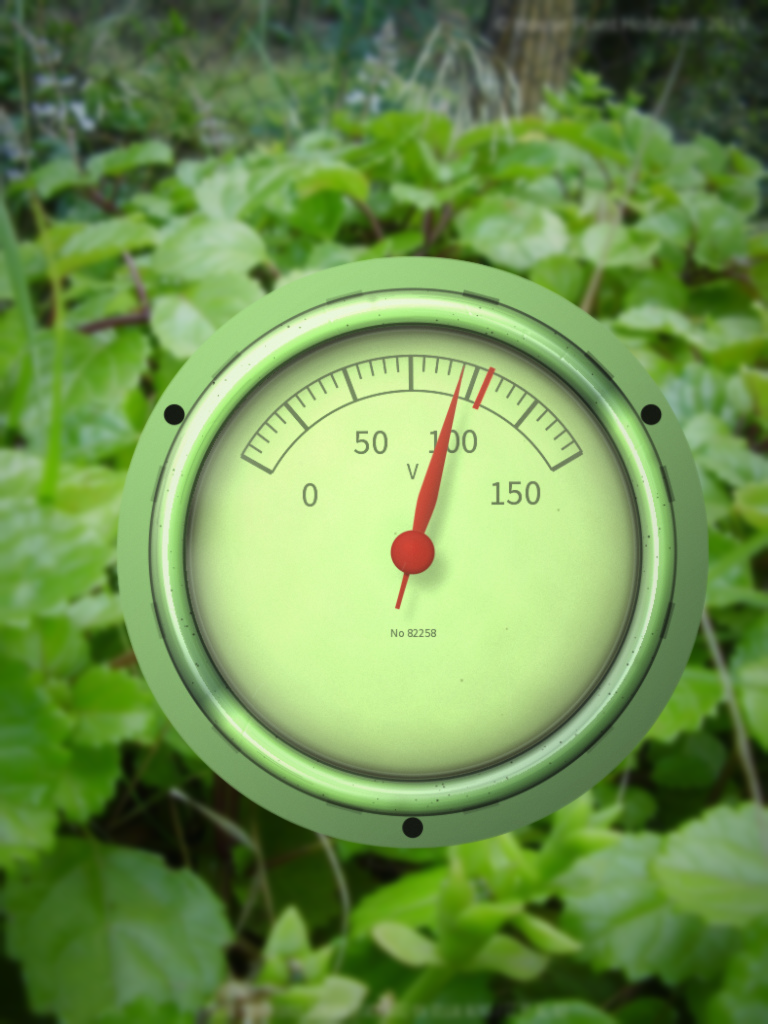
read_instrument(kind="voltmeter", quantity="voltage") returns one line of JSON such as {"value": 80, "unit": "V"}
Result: {"value": 95, "unit": "V"}
